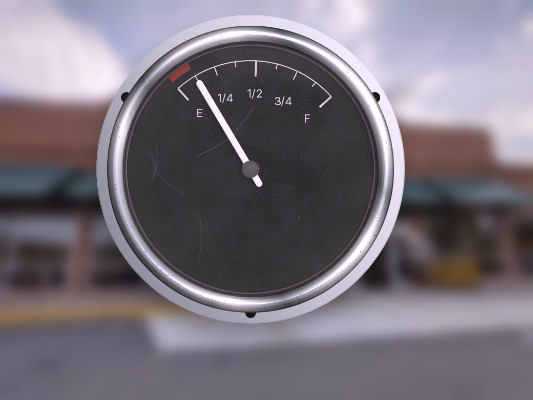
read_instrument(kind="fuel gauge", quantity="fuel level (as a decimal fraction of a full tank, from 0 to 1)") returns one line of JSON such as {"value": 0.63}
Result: {"value": 0.125}
